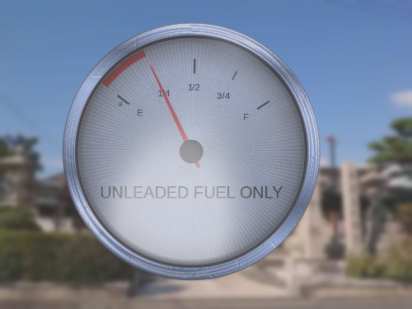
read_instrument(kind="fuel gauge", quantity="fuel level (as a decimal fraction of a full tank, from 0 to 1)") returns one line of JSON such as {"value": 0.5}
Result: {"value": 0.25}
